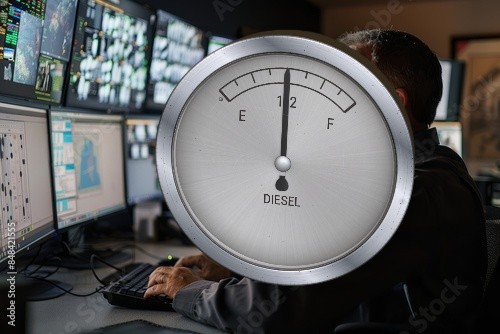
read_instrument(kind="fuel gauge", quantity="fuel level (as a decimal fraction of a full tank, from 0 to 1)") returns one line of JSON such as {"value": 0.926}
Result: {"value": 0.5}
